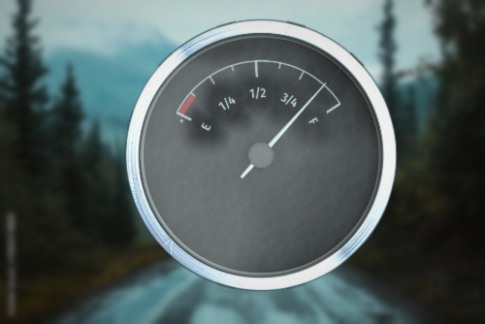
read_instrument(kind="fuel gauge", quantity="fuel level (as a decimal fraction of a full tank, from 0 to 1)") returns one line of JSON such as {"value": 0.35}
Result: {"value": 0.875}
